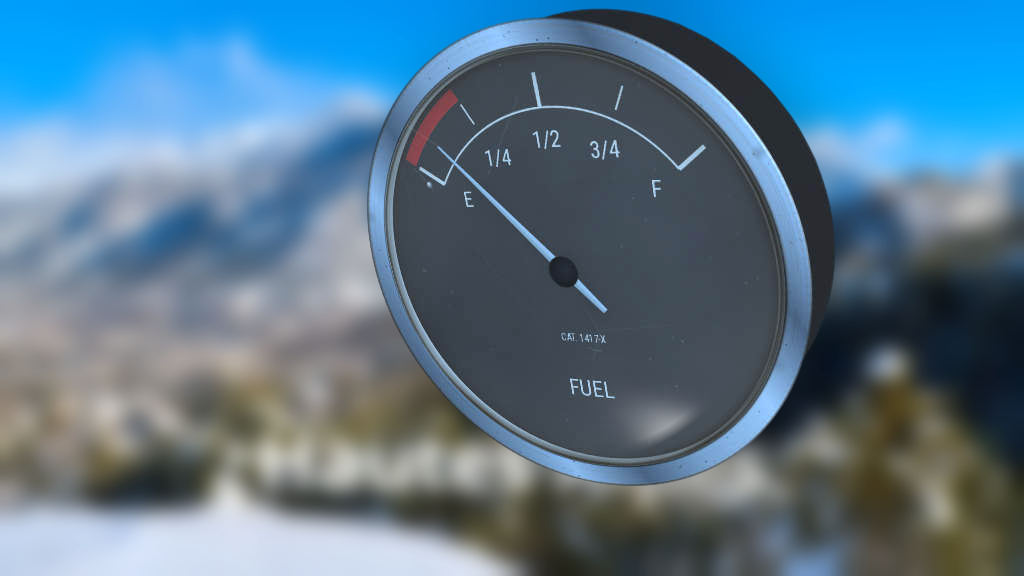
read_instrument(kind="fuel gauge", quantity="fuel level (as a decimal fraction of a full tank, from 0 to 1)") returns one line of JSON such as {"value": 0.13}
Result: {"value": 0.125}
